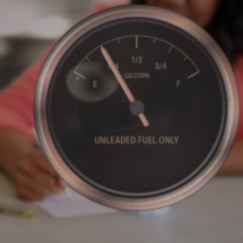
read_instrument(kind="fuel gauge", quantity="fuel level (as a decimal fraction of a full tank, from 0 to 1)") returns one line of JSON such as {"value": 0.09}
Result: {"value": 0.25}
